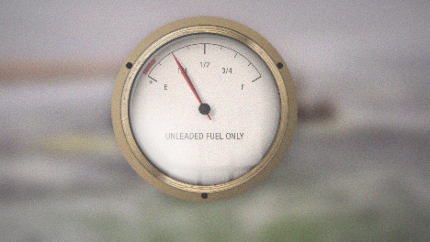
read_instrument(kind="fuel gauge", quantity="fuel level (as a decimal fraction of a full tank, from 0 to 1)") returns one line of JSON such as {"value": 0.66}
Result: {"value": 0.25}
